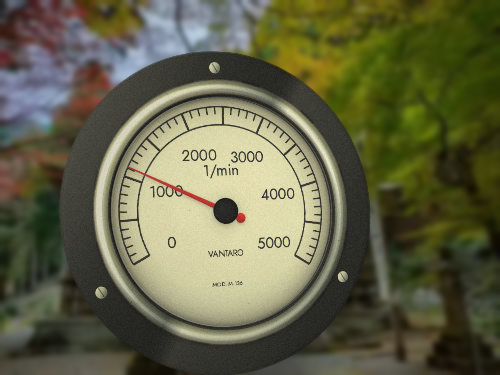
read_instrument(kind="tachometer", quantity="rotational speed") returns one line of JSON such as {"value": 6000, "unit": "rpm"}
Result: {"value": 1100, "unit": "rpm"}
